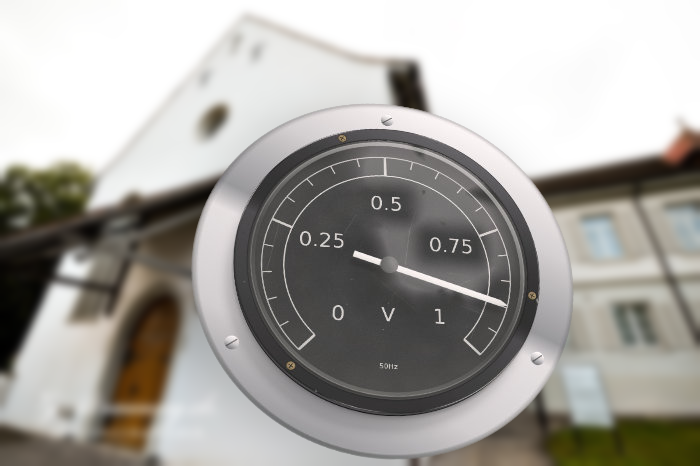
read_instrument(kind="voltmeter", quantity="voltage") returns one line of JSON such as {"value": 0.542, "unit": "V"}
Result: {"value": 0.9, "unit": "V"}
